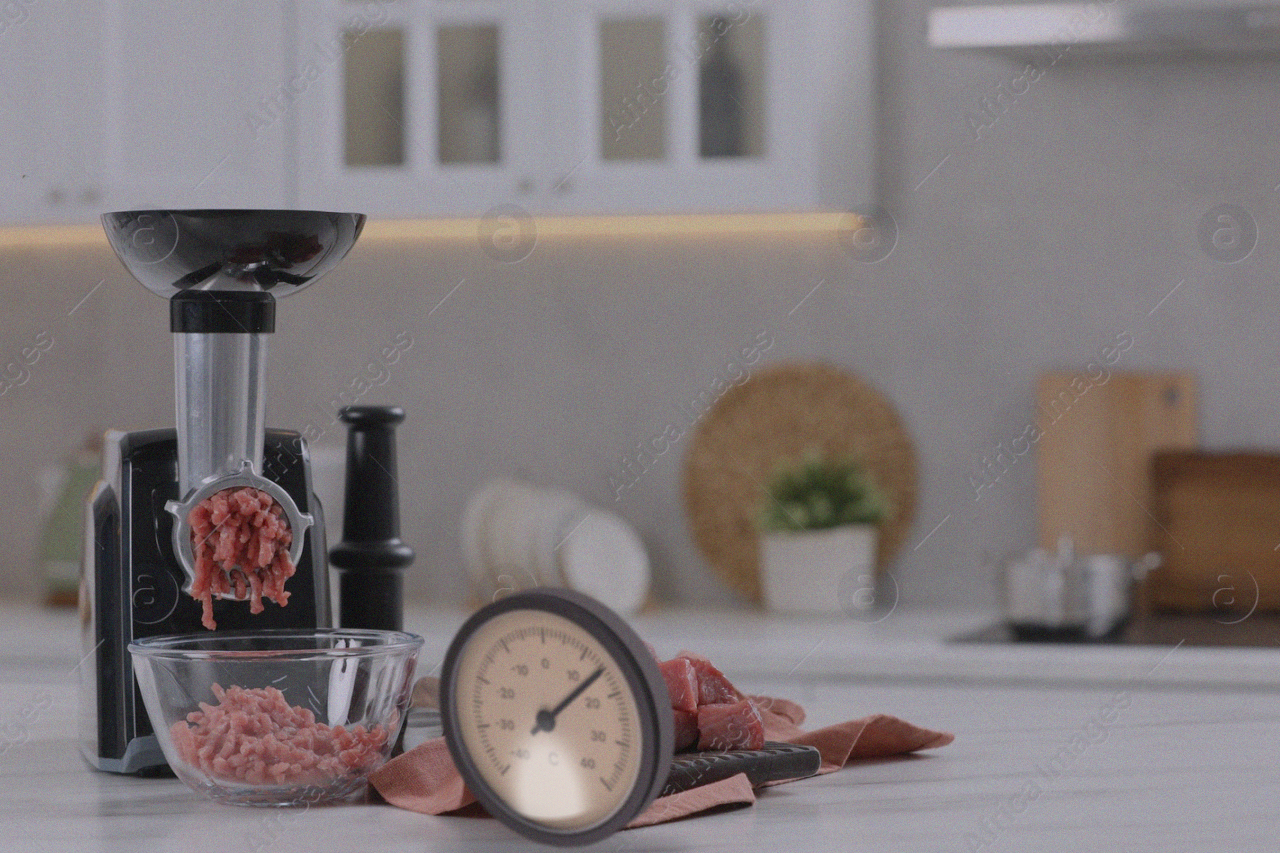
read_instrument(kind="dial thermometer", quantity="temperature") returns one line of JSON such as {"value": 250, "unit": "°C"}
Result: {"value": 15, "unit": "°C"}
